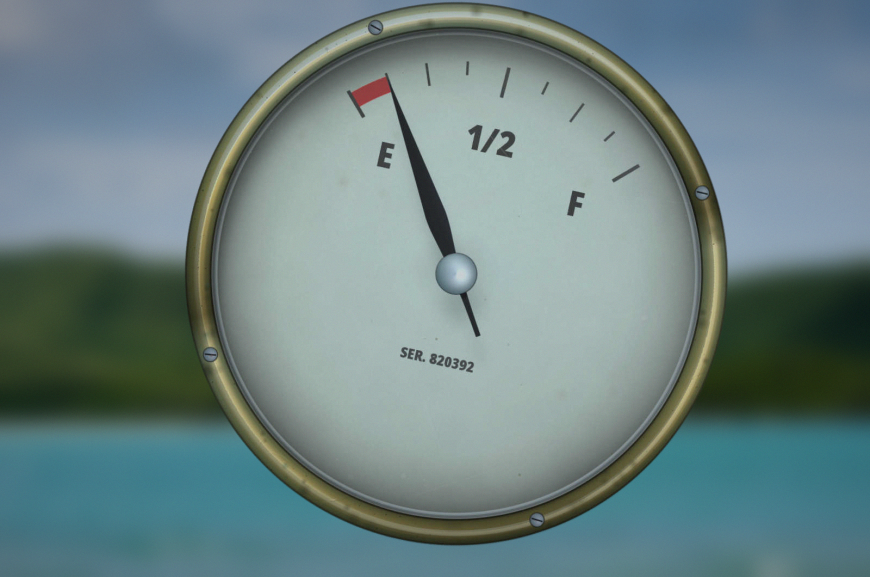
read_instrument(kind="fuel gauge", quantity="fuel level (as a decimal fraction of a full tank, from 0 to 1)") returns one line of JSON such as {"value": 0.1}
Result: {"value": 0.125}
